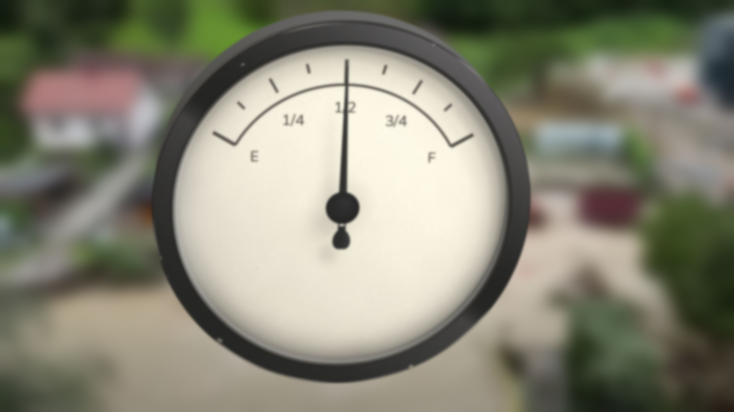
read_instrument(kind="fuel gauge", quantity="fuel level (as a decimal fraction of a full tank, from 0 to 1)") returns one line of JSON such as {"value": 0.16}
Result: {"value": 0.5}
